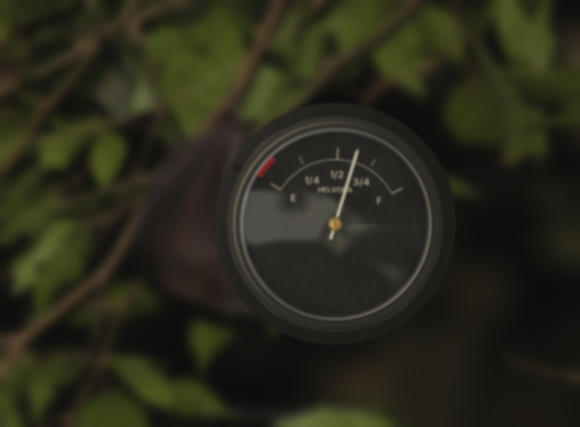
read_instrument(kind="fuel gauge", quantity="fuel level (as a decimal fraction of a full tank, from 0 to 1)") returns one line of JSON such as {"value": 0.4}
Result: {"value": 0.625}
